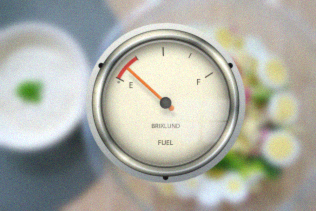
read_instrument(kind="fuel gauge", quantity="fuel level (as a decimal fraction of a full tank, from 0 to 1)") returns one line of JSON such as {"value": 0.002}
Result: {"value": 0.125}
